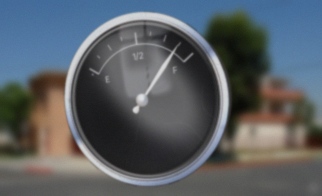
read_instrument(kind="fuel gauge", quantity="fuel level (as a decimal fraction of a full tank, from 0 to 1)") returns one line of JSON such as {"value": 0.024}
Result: {"value": 0.875}
